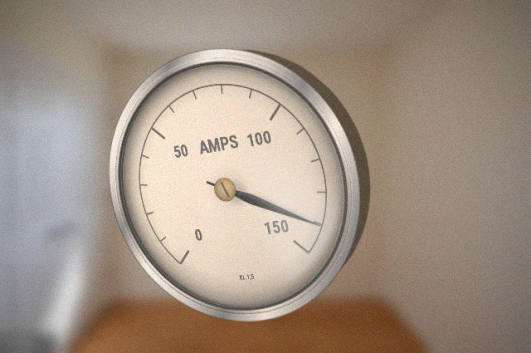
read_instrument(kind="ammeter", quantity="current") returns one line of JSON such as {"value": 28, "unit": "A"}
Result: {"value": 140, "unit": "A"}
